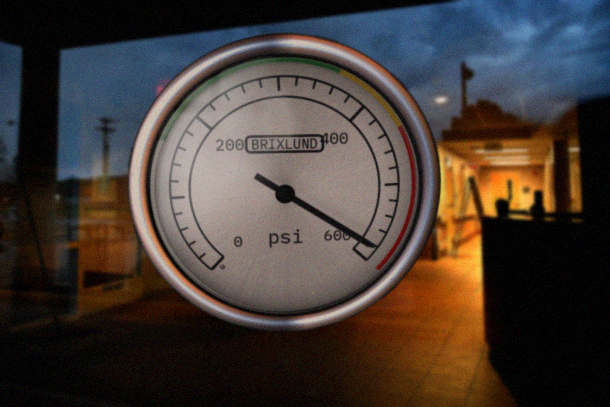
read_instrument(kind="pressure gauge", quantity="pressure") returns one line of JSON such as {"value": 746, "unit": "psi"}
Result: {"value": 580, "unit": "psi"}
